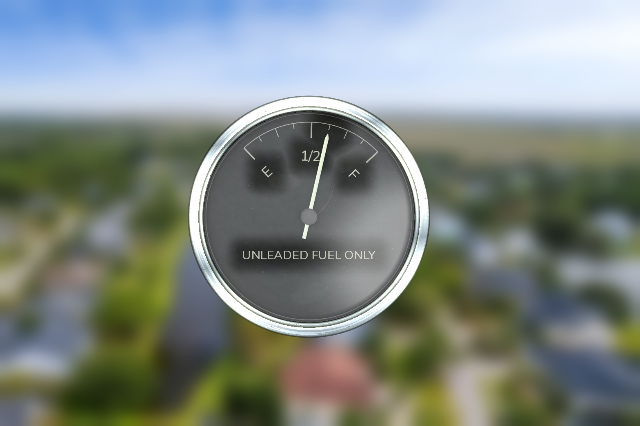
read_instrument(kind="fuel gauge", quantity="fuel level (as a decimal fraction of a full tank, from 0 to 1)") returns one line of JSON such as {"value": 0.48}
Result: {"value": 0.625}
